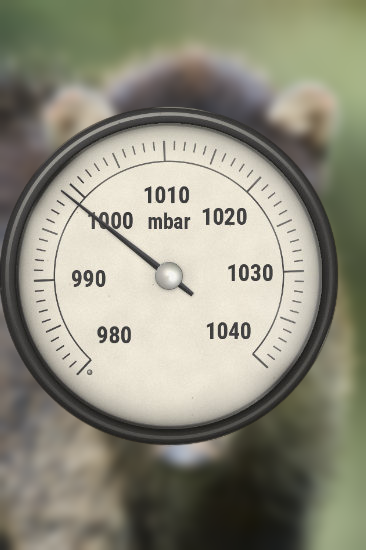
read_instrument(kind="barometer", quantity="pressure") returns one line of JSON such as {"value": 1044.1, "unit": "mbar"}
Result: {"value": 999, "unit": "mbar"}
